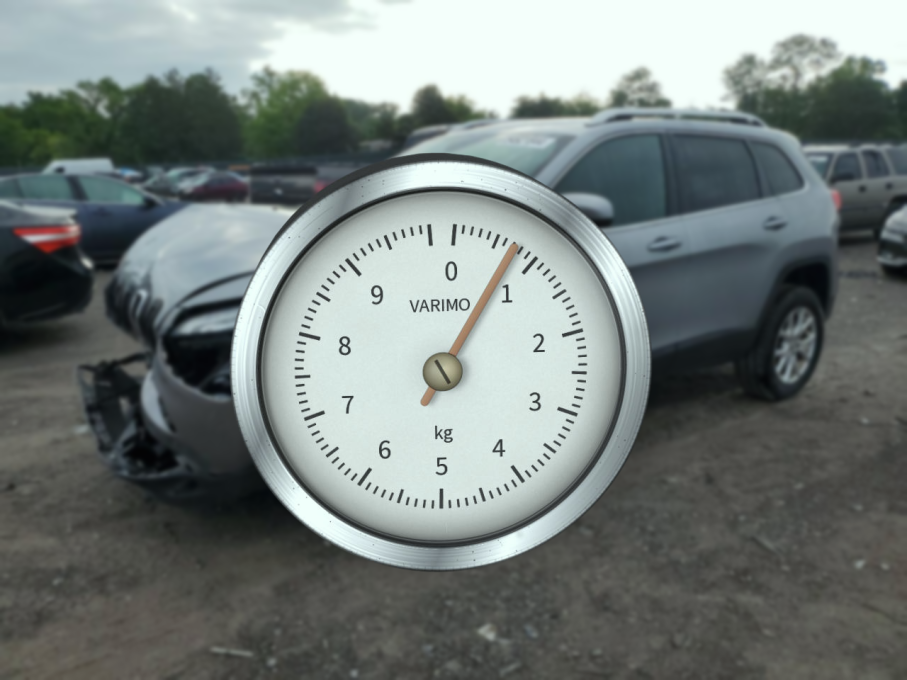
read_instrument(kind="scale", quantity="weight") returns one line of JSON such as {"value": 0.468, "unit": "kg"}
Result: {"value": 0.7, "unit": "kg"}
